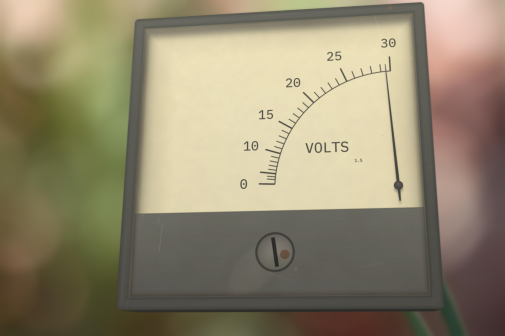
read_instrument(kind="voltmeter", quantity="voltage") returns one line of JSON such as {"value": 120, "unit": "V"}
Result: {"value": 29.5, "unit": "V"}
